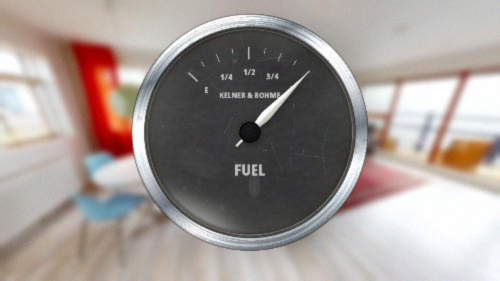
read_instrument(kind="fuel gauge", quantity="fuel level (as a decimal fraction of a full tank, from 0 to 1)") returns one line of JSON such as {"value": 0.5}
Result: {"value": 1}
